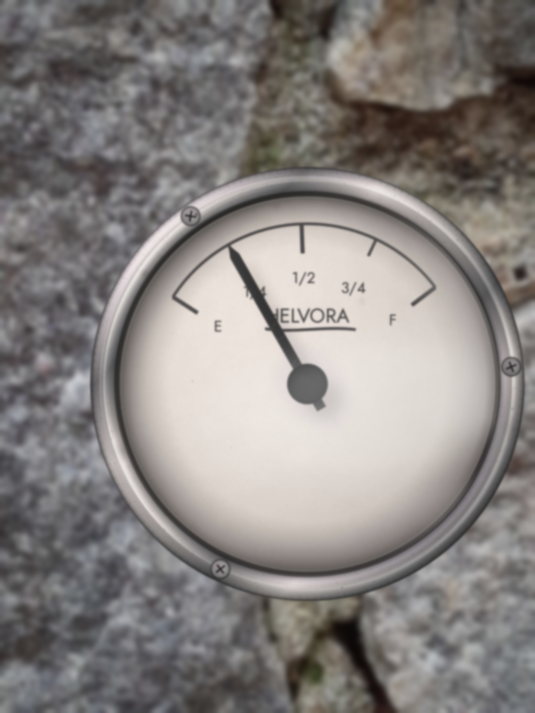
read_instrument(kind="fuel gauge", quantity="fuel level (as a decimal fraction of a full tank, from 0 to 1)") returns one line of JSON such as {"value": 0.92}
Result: {"value": 0.25}
